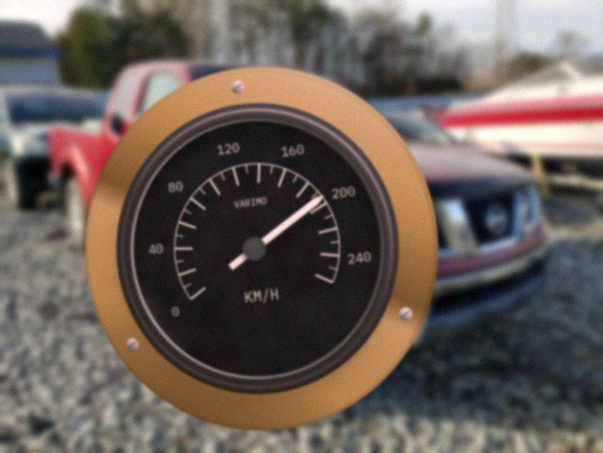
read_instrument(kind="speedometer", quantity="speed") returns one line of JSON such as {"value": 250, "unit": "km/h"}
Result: {"value": 195, "unit": "km/h"}
